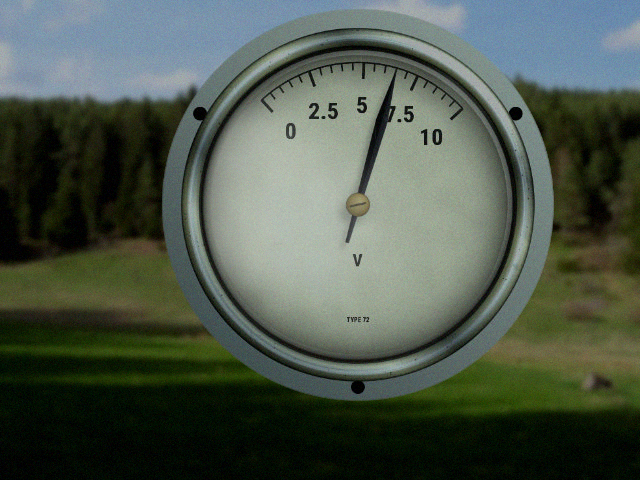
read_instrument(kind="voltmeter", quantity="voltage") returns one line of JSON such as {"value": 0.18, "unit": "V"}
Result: {"value": 6.5, "unit": "V"}
